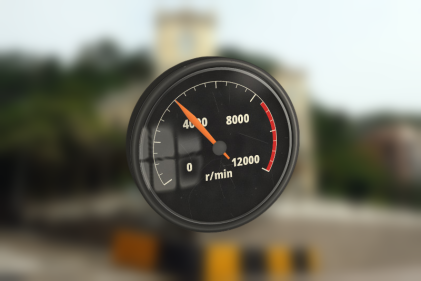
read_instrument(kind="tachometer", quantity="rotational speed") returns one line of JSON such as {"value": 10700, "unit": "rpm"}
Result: {"value": 4000, "unit": "rpm"}
